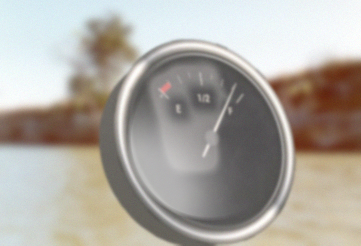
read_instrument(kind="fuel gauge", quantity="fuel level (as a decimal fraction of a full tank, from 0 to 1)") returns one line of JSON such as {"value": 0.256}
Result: {"value": 0.875}
